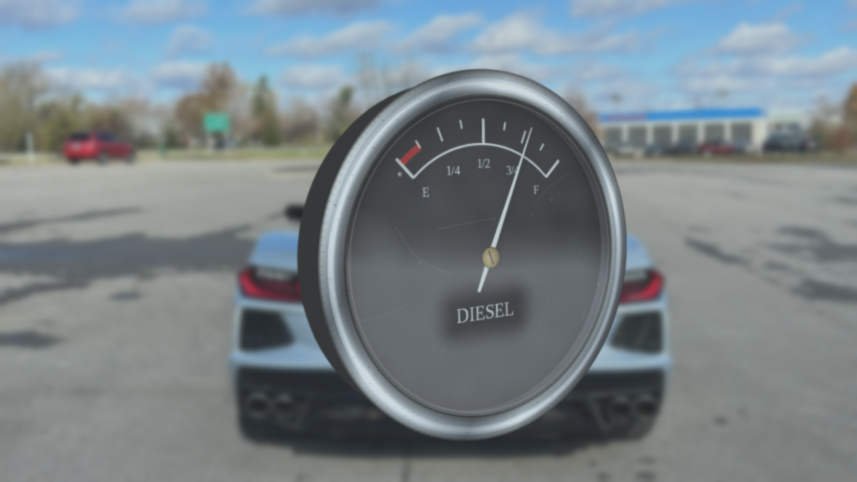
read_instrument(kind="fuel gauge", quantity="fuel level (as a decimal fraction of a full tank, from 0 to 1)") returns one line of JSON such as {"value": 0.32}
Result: {"value": 0.75}
